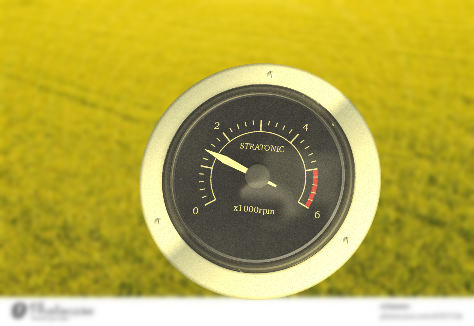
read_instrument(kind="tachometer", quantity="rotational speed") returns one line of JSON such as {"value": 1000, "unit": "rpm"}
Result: {"value": 1400, "unit": "rpm"}
